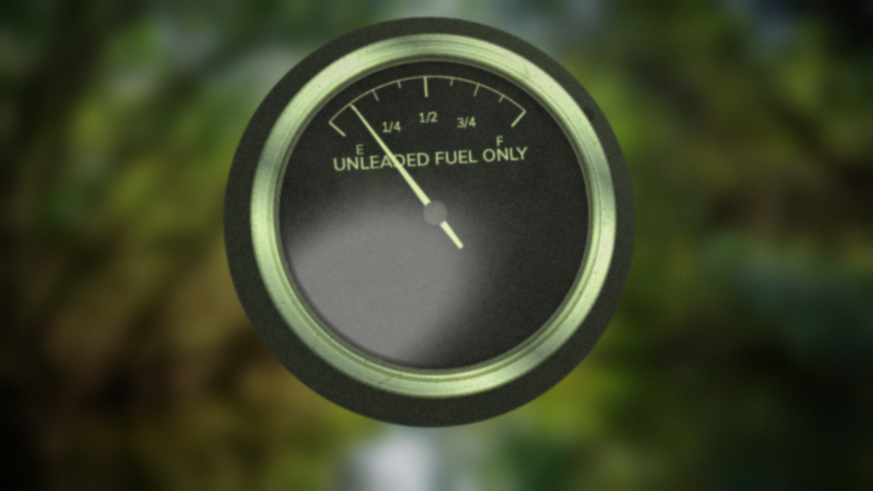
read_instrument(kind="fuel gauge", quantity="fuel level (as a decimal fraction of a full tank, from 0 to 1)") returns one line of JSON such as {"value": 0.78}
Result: {"value": 0.125}
